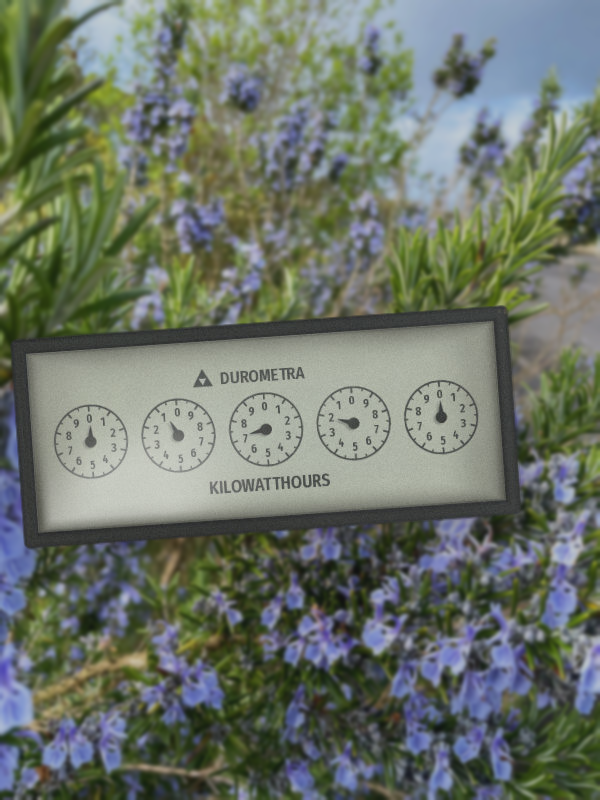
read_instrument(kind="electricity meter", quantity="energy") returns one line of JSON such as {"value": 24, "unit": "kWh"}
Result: {"value": 720, "unit": "kWh"}
